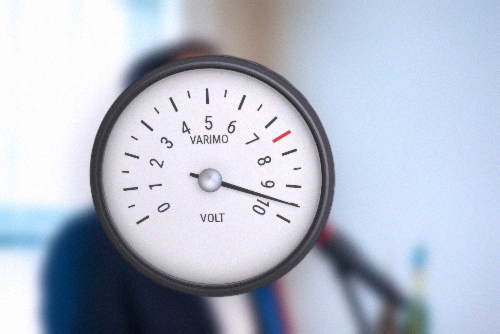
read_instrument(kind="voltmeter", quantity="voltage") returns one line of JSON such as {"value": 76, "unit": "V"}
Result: {"value": 9.5, "unit": "V"}
